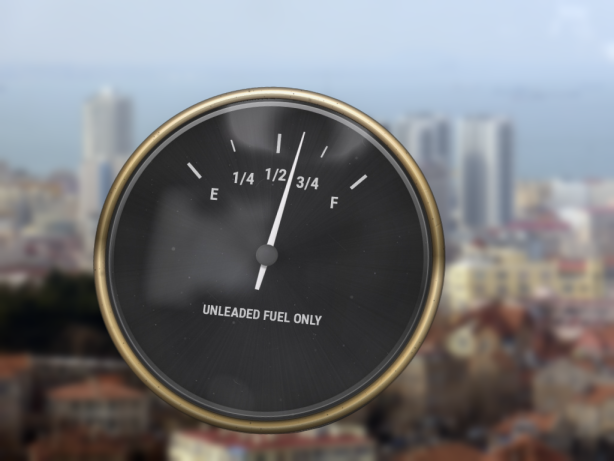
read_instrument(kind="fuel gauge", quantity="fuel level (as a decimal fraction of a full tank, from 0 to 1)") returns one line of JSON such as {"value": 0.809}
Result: {"value": 0.625}
